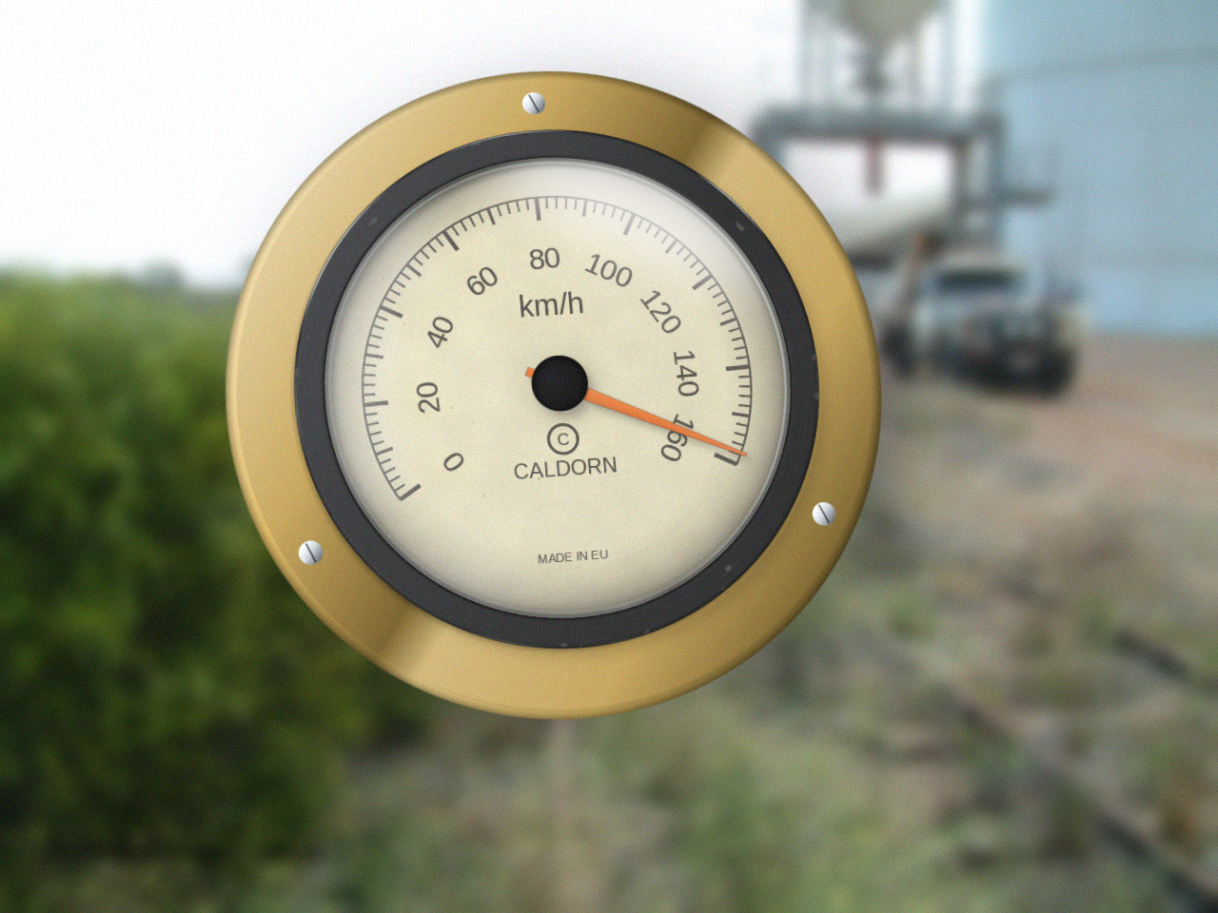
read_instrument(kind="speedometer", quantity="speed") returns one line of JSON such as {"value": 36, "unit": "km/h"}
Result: {"value": 158, "unit": "km/h"}
